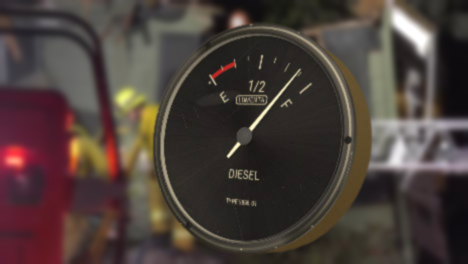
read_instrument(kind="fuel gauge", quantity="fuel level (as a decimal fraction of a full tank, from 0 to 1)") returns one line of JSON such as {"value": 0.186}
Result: {"value": 0.875}
